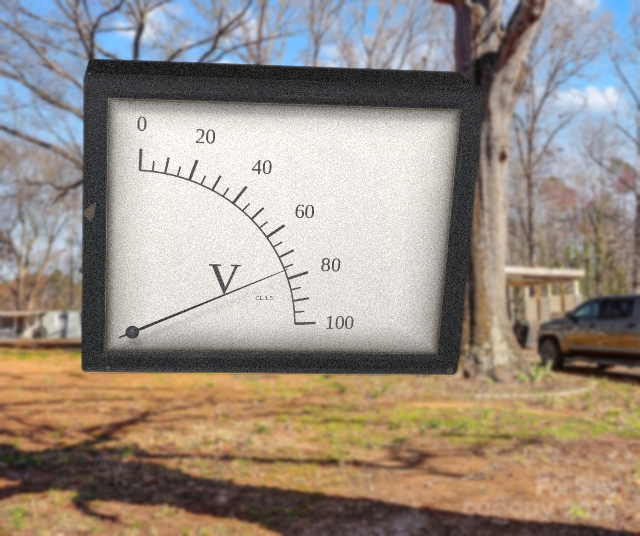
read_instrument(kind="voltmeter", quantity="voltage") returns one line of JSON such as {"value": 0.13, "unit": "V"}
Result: {"value": 75, "unit": "V"}
